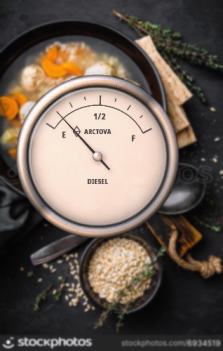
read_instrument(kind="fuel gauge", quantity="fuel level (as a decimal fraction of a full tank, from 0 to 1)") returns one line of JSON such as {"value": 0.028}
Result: {"value": 0.125}
